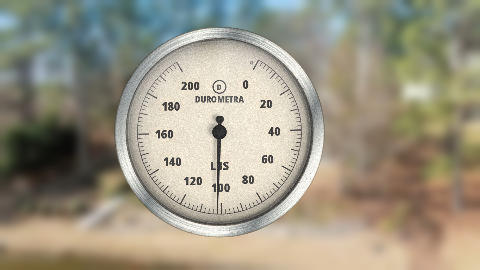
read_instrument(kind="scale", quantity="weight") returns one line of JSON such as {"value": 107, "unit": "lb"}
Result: {"value": 102, "unit": "lb"}
